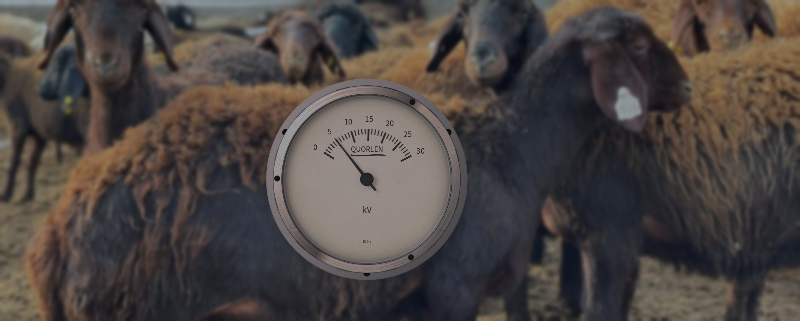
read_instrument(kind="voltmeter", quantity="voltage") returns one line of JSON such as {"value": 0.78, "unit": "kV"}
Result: {"value": 5, "unit": "kV"}
